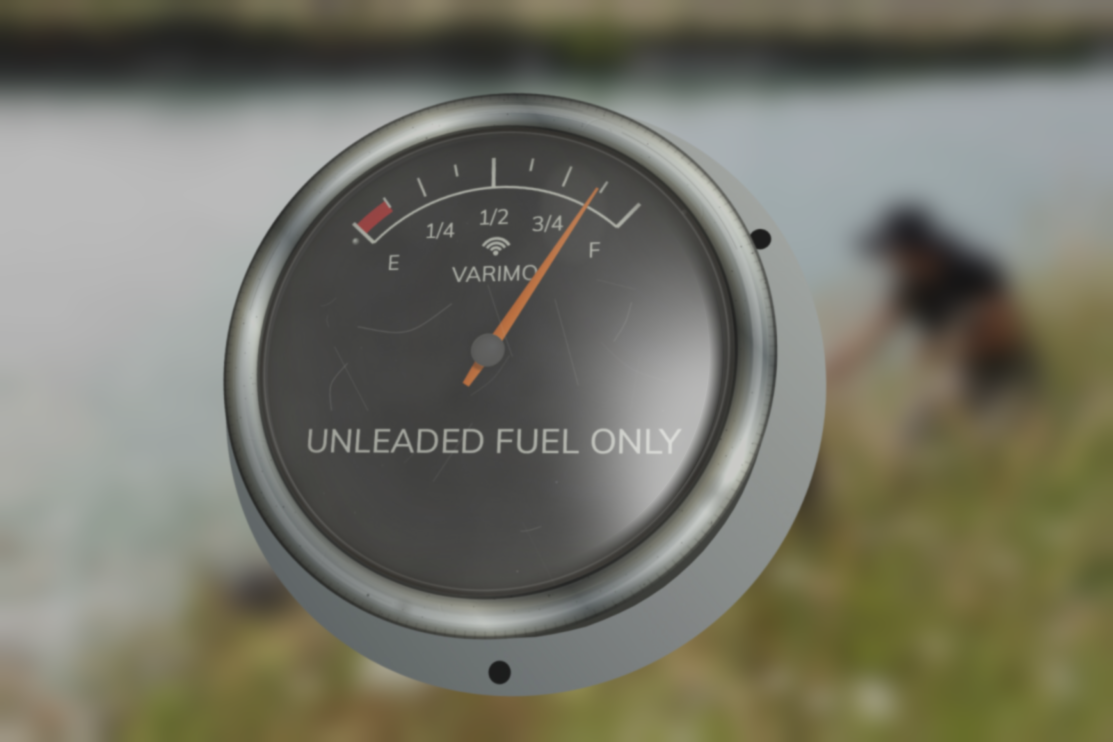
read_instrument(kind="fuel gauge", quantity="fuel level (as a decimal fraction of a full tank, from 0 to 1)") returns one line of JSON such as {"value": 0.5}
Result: {"value": 0.875}
